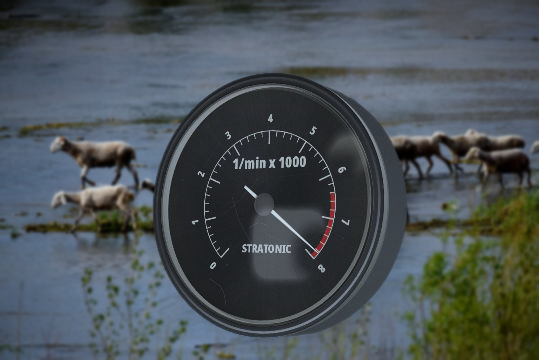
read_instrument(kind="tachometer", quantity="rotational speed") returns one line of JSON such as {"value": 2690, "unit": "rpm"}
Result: {"value": 7800, "unit": "rpm"}
